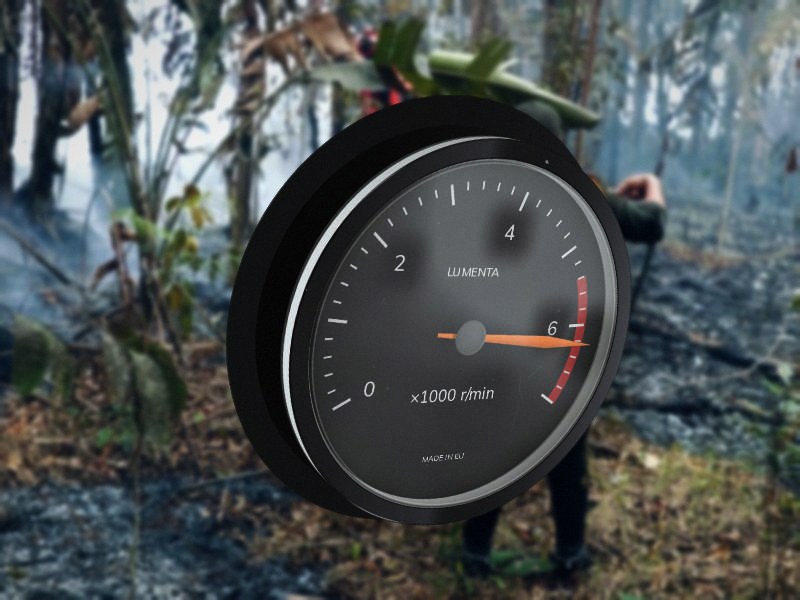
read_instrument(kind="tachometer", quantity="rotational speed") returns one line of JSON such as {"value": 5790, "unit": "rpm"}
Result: {"value": 6200, "unit": "rpm"}
